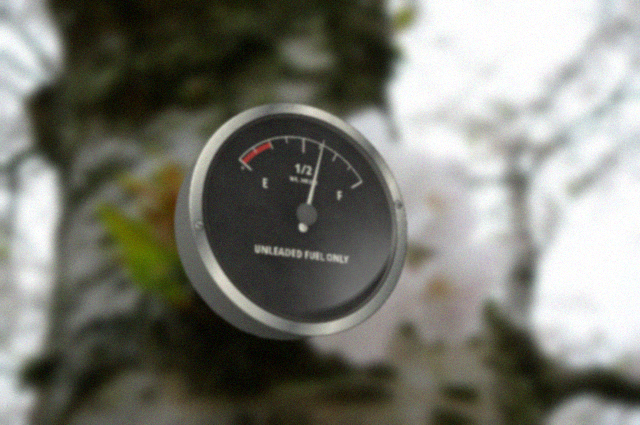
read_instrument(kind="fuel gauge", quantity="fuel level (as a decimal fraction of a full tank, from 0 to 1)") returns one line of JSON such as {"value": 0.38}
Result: {"value": 0.625}
